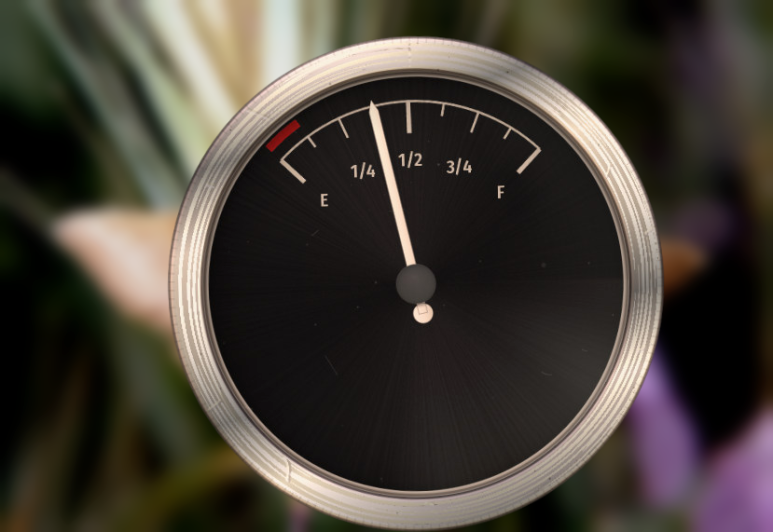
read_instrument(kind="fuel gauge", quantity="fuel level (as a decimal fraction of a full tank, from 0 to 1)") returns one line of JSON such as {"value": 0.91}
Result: {"value": 0.375}
